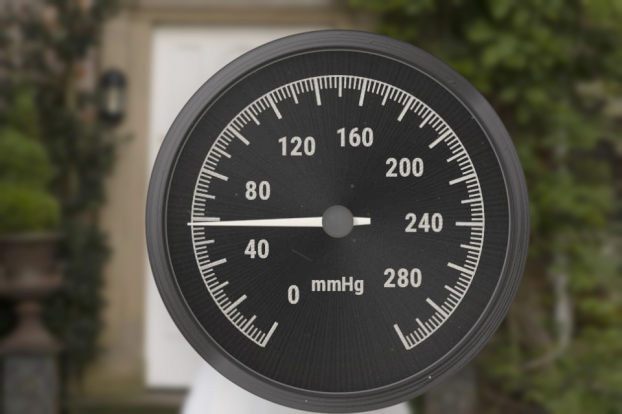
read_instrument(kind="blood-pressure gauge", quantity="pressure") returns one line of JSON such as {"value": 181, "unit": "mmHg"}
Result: {"value": 58, "unit": "mmHg"}
